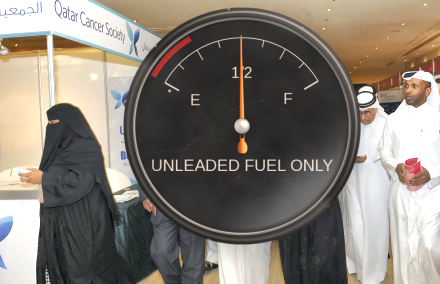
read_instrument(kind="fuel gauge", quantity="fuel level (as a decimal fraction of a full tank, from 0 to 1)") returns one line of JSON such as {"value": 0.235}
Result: {"value": 0.5}
